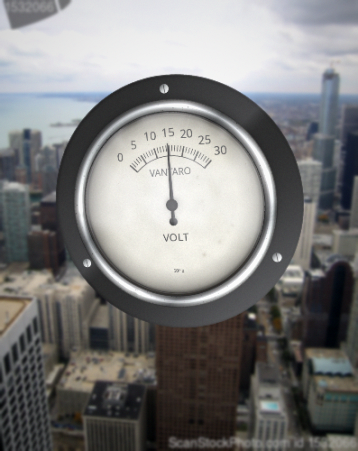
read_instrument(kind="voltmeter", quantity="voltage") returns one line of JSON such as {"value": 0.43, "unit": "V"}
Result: {"value": 15, "unit": "V"}
